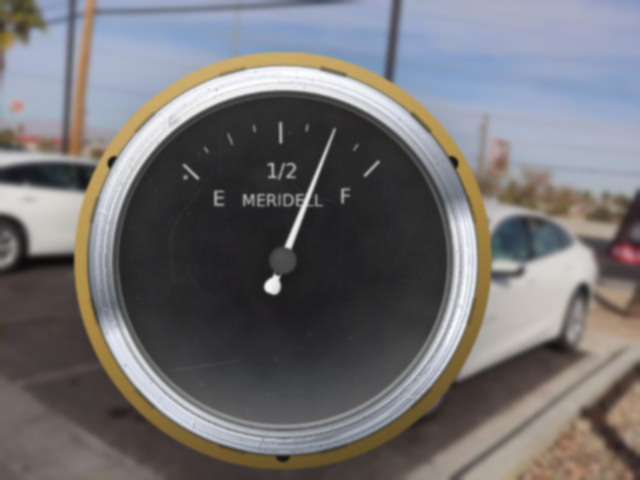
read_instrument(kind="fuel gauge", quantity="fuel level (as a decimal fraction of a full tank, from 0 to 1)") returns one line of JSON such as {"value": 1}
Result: {"value": 0.75}
